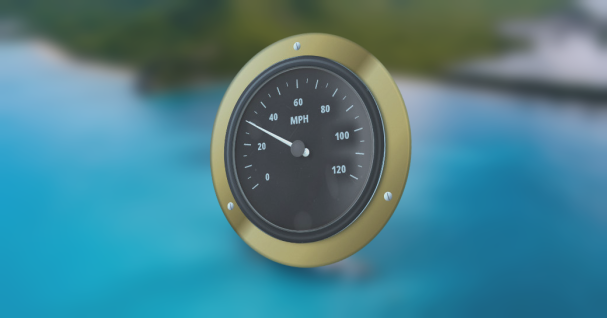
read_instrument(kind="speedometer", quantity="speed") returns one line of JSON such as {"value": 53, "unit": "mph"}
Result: {"value": 30, "unit": "mph"}
